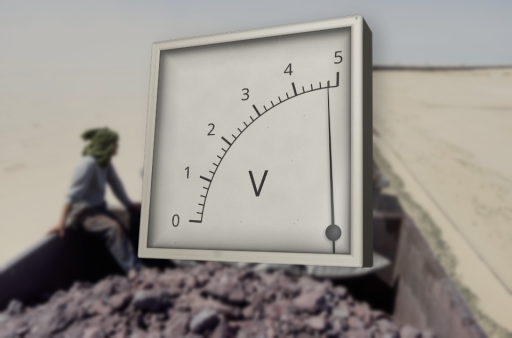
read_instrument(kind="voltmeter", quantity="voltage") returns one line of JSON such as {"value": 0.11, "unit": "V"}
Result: {"value": 4.8, "unit": "V"}
